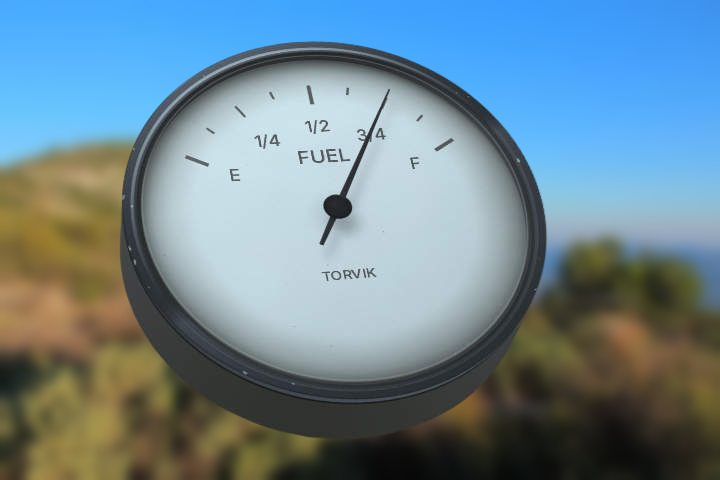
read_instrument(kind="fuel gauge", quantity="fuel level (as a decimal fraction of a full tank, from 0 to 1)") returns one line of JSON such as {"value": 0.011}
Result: {"value": 0.75}
